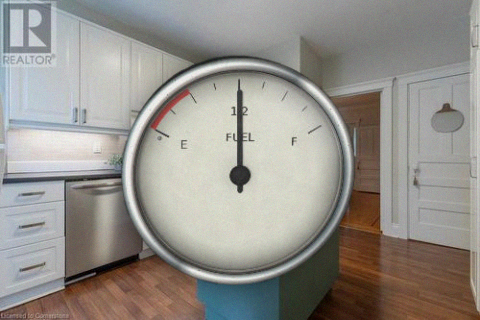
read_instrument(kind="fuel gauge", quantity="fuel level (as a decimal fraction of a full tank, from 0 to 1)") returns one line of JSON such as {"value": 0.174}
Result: {"value": 0.5}
